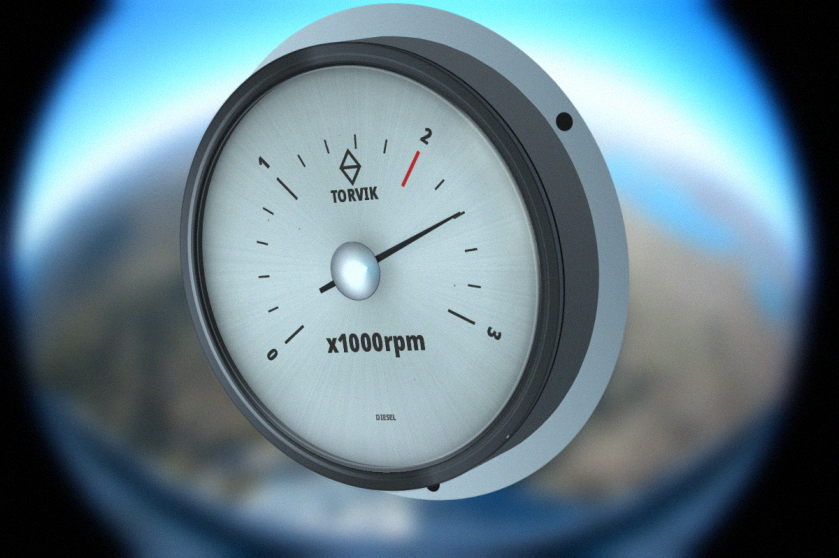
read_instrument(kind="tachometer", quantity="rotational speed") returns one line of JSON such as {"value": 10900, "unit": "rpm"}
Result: {"value": 2400, "unit": "rpm"}
